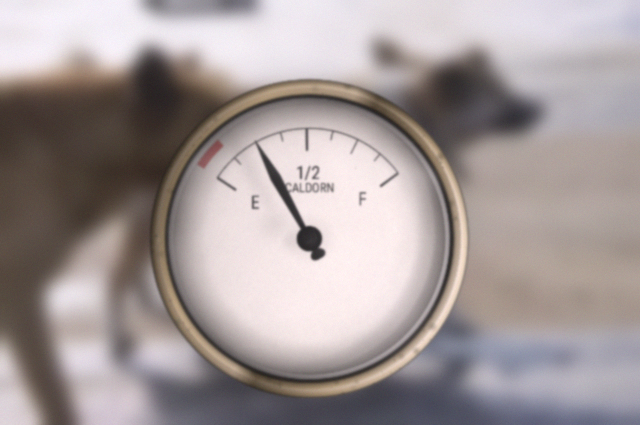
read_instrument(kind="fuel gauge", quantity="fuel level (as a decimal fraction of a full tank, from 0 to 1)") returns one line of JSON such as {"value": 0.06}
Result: {"value": 0.25}
